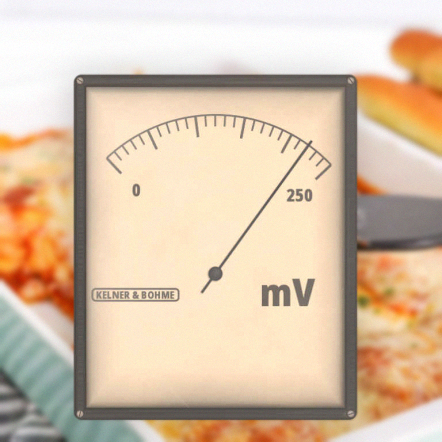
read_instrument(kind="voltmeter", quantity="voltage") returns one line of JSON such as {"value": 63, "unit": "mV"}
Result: {"value": 220, "unit": "mV"}
